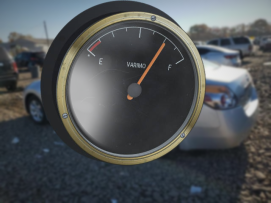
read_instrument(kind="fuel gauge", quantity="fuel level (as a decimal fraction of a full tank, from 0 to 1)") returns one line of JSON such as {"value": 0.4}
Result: {"value": 0.75}
